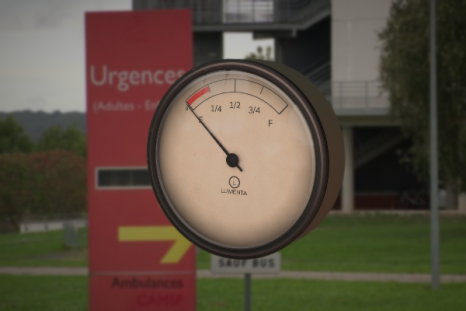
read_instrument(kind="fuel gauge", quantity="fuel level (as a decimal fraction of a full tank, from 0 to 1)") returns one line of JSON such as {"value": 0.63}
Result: {"value": 0}
